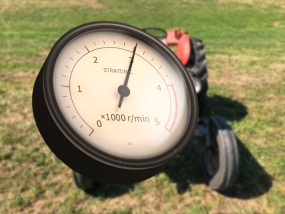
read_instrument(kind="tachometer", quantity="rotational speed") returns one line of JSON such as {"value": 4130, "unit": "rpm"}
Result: {"value": 3000, "unit": "rpm"}
